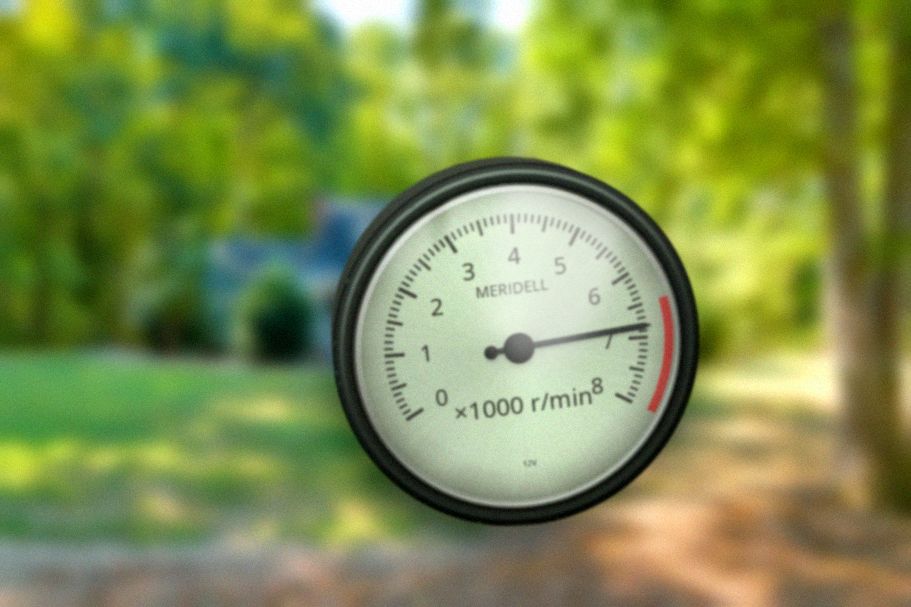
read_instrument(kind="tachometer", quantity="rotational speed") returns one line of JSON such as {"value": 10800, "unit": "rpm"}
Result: {"value": 6800, "unit": "rpm"}
